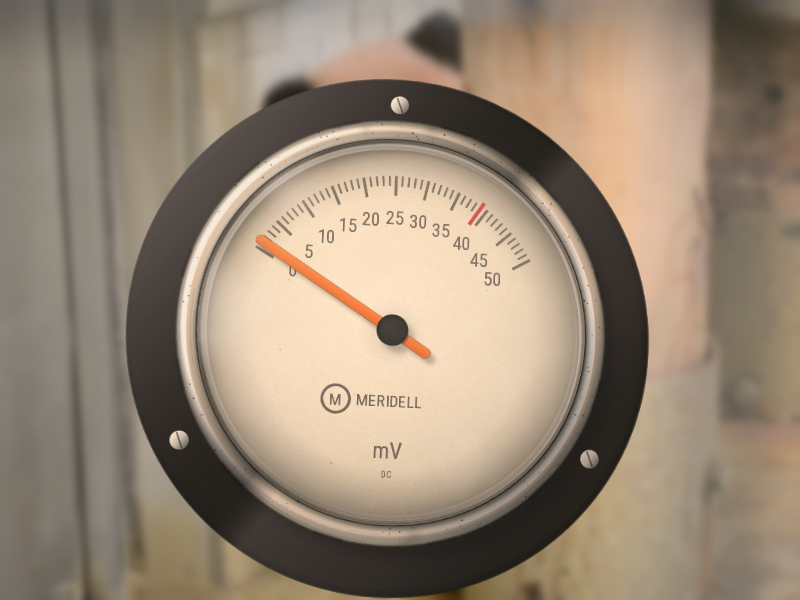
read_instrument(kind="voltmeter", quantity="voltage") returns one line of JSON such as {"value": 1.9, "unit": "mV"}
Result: {"value": 1, "unit": "mV"}
